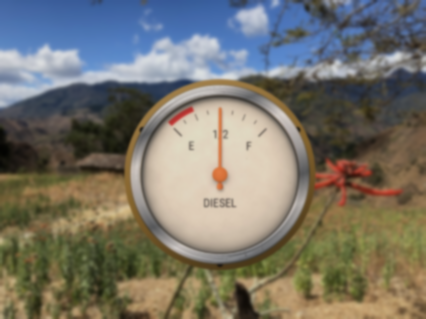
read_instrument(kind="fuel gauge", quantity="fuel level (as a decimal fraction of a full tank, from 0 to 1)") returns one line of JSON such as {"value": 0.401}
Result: {"value": 0.5}
